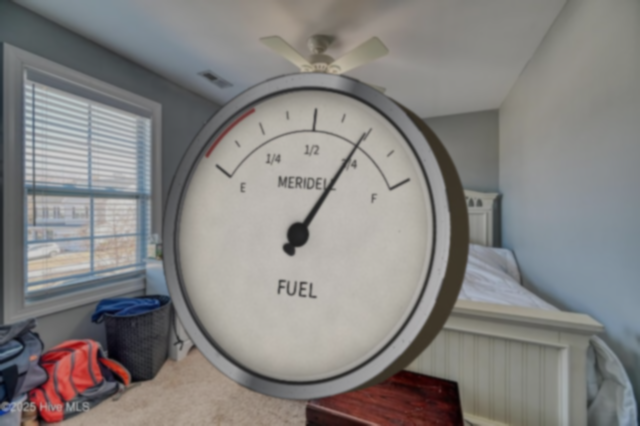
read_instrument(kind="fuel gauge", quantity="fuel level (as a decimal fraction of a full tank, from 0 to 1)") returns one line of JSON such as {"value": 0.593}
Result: {"value": 0.75}
